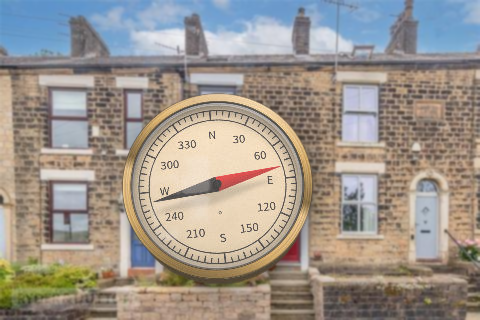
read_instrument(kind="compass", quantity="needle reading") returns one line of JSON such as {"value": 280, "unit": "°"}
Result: {"value": 80, "unit": "°"}
